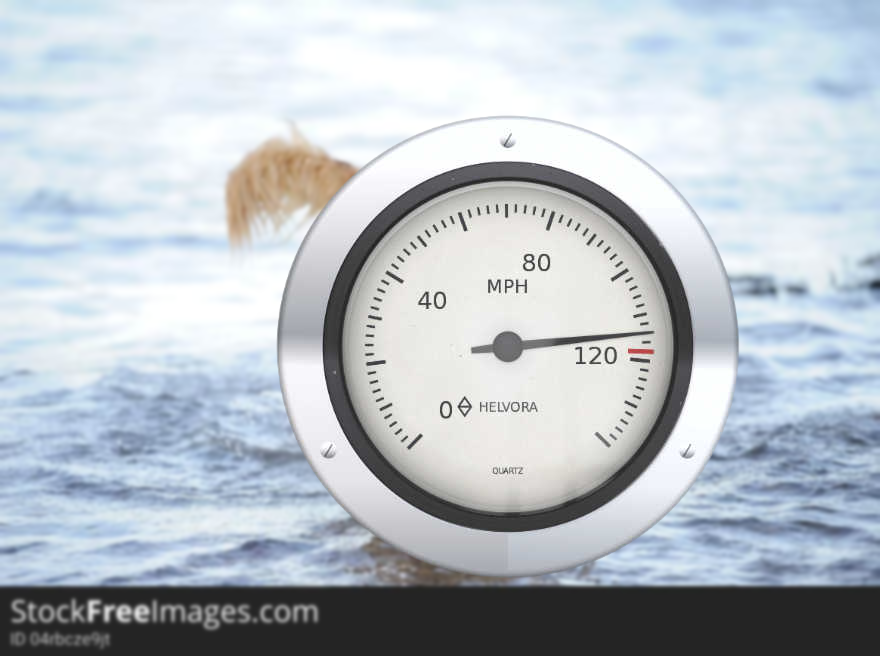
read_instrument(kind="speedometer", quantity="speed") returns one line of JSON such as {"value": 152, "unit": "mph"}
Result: {"value": 114, "unit": "mph"}
